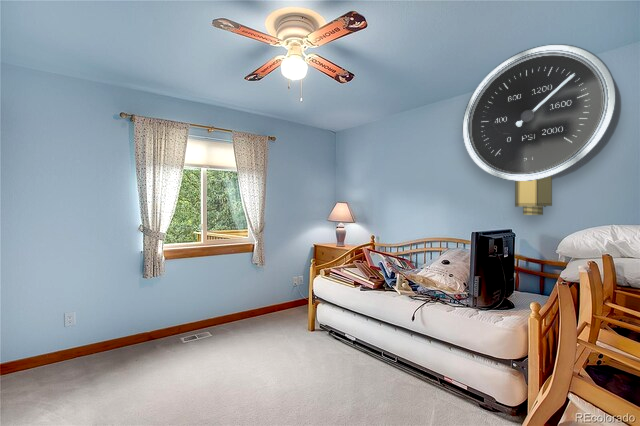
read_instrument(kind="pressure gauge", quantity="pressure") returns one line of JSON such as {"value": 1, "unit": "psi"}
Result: {"value": 1400, "unit": "psi"}
